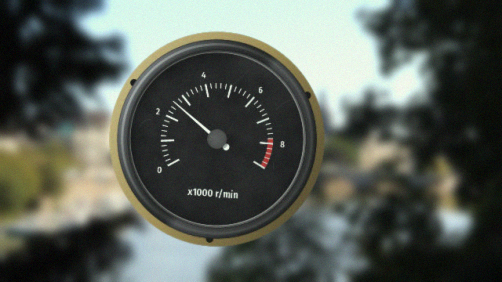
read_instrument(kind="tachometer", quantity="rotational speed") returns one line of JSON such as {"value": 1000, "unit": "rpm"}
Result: {"value": 2600, "unit": "rpm"}
